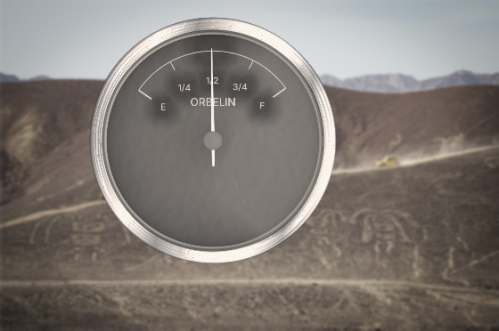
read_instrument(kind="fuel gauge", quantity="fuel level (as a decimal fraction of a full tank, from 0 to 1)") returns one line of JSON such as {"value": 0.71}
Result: {"value": 0.5}
